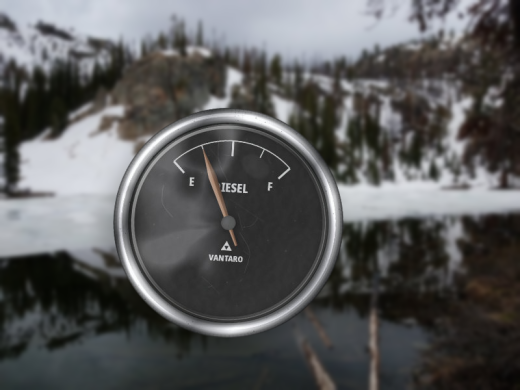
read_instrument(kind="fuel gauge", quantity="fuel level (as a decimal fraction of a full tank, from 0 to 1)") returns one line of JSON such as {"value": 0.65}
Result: {"value": 0.25}
